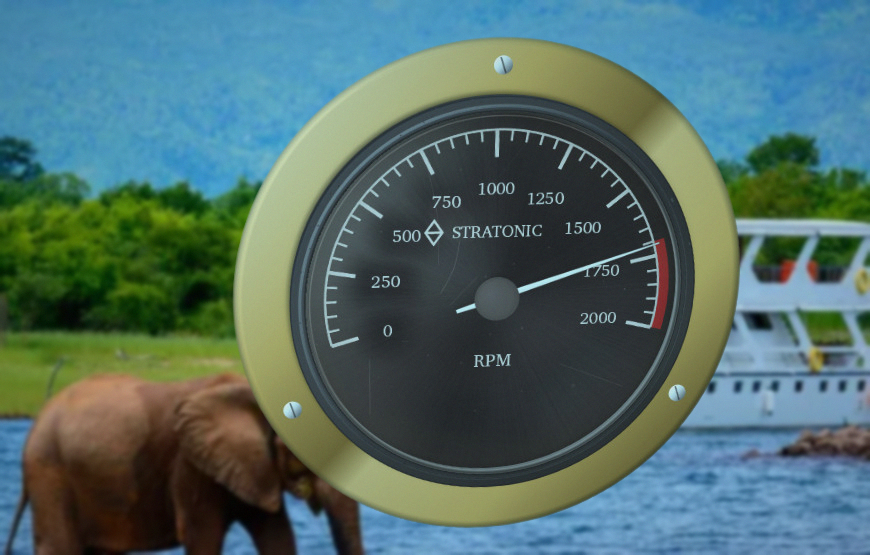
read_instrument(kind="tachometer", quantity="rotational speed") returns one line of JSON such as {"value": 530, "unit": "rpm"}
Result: {"value": 1700, "unit": "rpm"}
